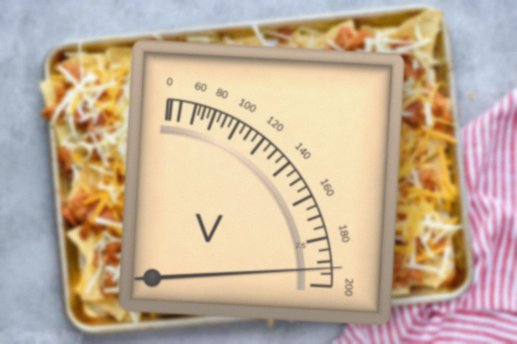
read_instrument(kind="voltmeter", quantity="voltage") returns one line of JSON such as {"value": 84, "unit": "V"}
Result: {"value": 192.5, "unit": "V"}
